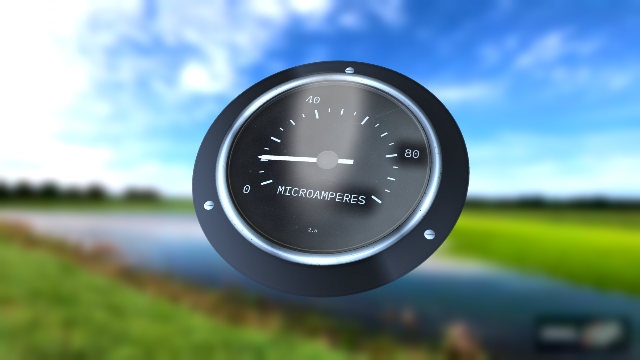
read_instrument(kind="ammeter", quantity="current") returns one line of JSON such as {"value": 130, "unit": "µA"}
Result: {"value": 10, "unit": "µA"}
